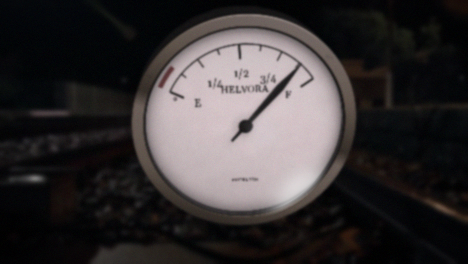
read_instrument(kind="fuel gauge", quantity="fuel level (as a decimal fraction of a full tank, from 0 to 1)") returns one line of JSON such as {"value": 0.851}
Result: {"value": 0.875}
